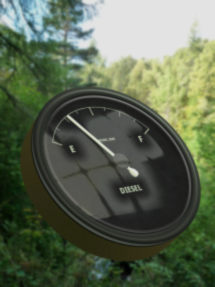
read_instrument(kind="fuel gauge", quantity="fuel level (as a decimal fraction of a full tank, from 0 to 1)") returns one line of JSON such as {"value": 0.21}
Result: {"value": 0.25}
